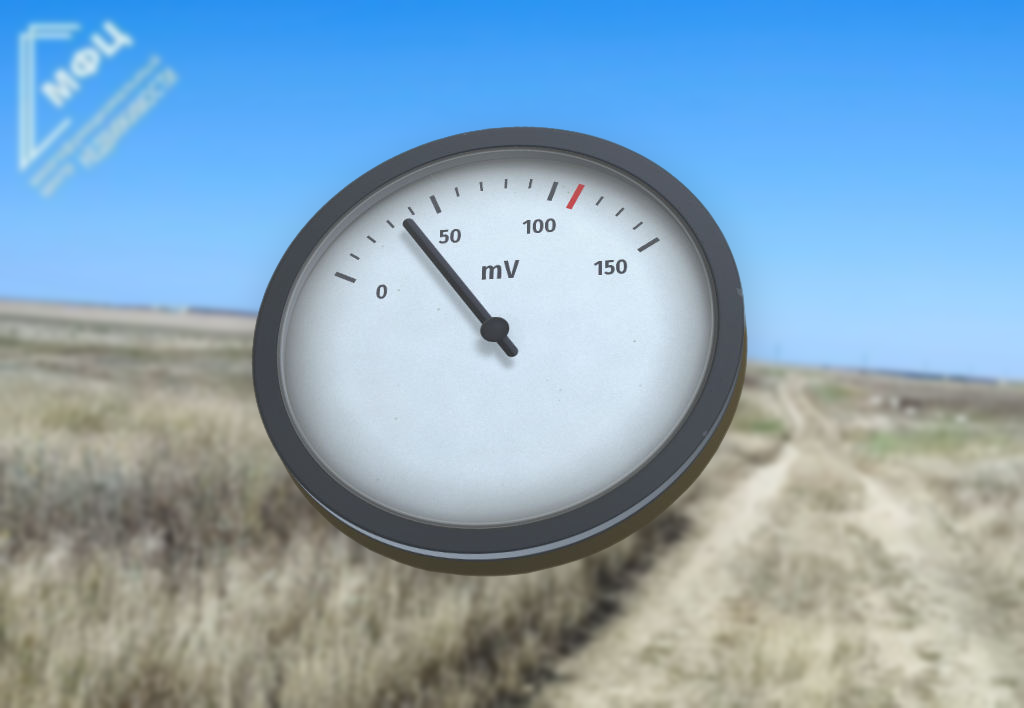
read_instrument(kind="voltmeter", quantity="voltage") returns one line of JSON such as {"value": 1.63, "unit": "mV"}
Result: {"value": 35, "unit": "mV"}
